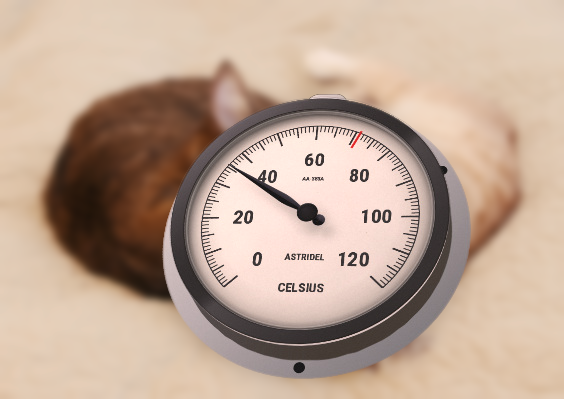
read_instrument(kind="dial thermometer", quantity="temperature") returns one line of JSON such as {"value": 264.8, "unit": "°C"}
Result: {"value": 35, "unit": "°C"}
